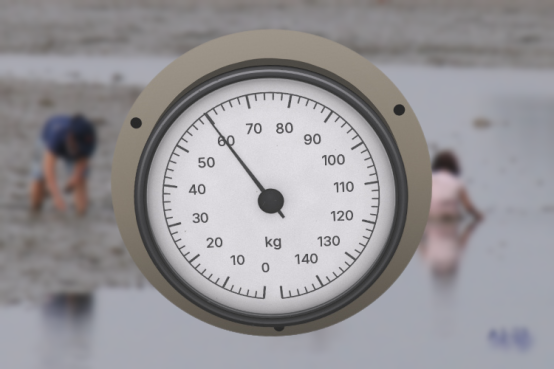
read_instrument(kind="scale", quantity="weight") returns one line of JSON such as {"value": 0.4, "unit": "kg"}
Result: {"value": 60, "unit": "kg"}
